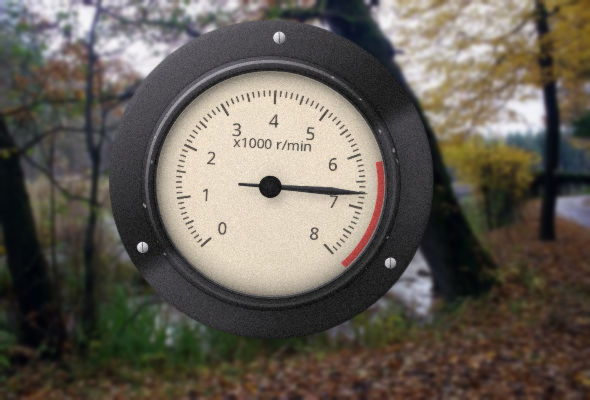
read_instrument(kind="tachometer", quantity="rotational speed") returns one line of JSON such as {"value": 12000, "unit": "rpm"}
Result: {"value": 6700, "unit": "rpm"}
